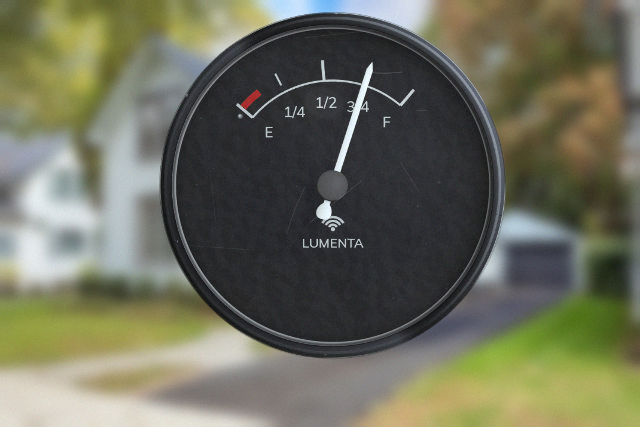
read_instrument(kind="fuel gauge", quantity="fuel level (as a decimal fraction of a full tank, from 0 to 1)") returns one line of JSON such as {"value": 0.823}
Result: {"value": 0.75}
